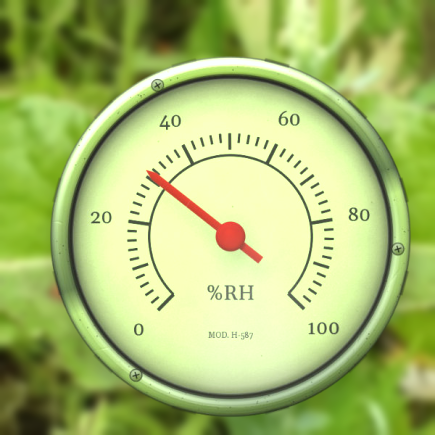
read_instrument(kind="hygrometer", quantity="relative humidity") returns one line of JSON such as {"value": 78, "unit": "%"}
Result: {"value": 31, "unit": "%"}
